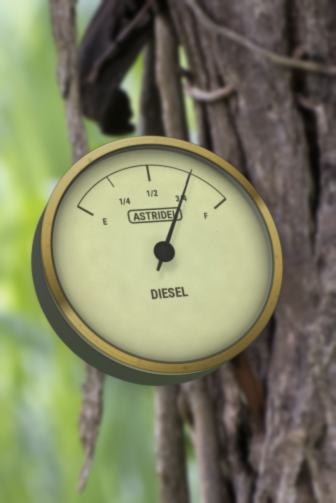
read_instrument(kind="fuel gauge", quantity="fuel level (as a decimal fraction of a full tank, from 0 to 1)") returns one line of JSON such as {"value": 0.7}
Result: {"value": 0.75}
